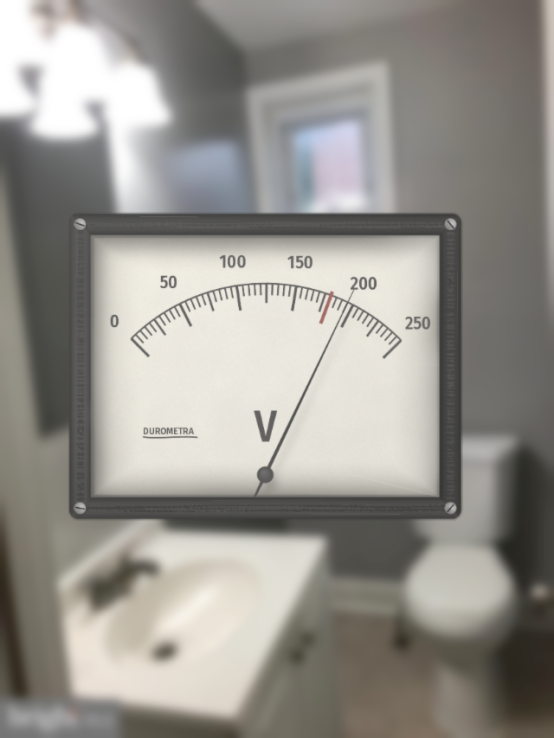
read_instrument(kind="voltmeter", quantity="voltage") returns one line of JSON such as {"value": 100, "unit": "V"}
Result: {"value": 195, "unit": "V"}
